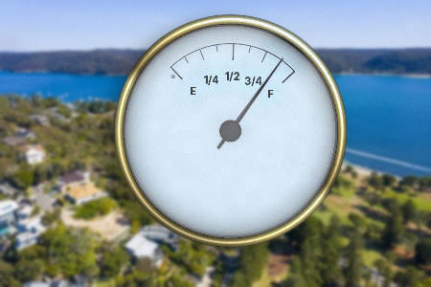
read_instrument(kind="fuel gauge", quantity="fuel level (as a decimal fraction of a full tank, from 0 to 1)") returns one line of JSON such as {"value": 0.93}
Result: {"value": 0.875}
